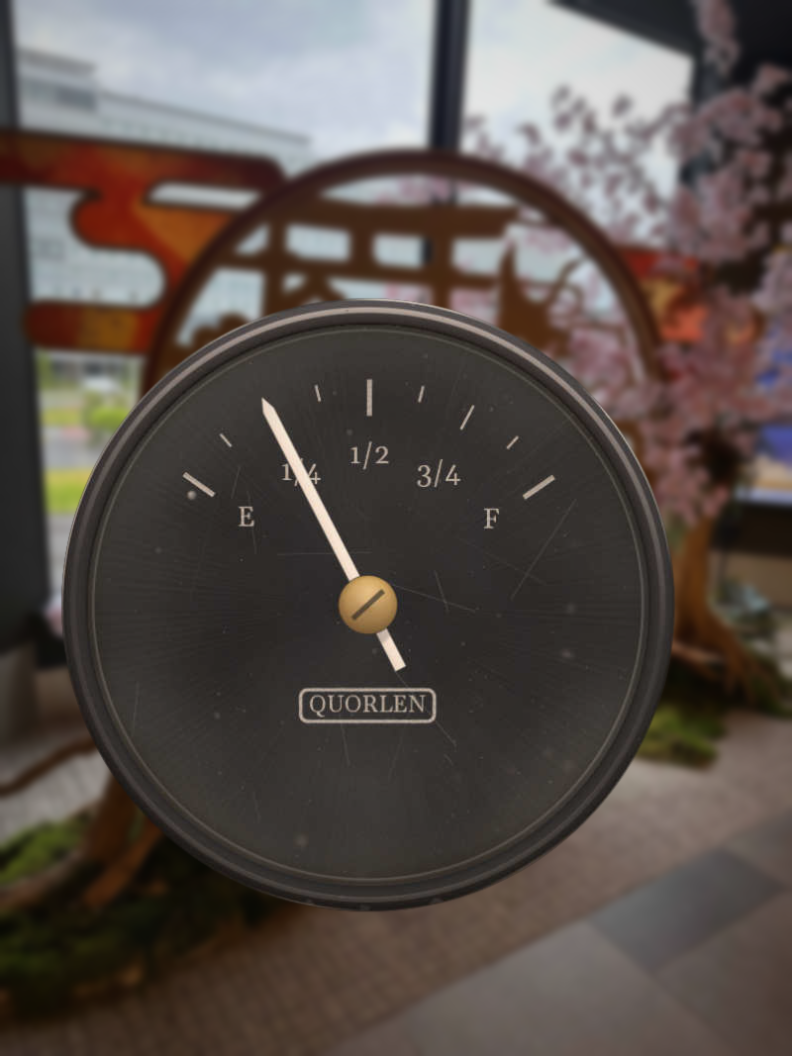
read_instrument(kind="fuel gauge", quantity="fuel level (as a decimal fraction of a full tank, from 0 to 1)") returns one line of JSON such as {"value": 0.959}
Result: {"value": 0.25}
